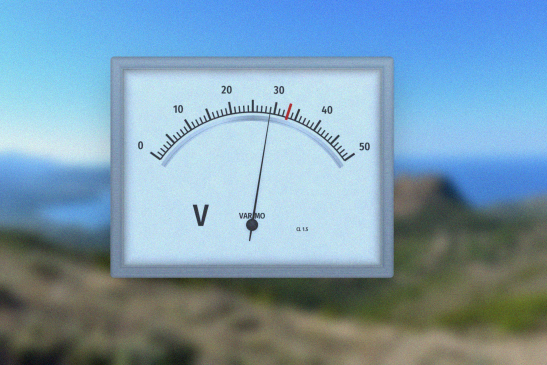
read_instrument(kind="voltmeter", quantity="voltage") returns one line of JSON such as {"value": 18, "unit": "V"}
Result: {"value": 29, "unit": "V"}
